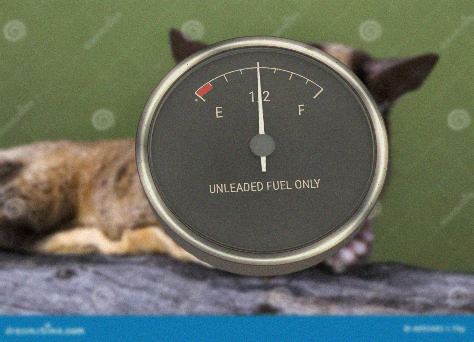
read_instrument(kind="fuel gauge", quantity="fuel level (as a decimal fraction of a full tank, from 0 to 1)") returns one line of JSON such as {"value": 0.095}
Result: {"value": 0.5}
